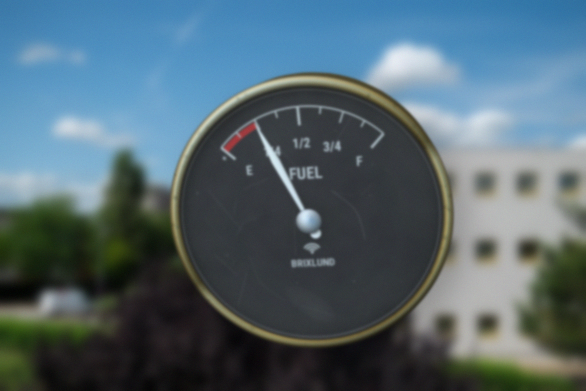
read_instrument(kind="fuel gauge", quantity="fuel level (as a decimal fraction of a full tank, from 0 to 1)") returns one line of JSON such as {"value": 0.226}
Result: {"value": 0.25}
